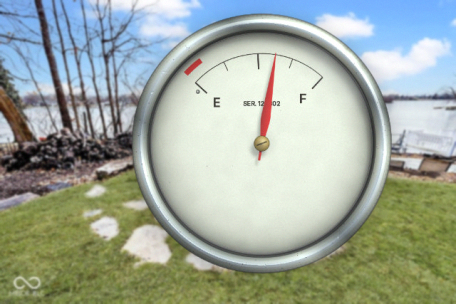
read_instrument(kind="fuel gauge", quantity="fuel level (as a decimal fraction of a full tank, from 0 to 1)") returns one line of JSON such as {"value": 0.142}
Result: {"value": 0.625}
